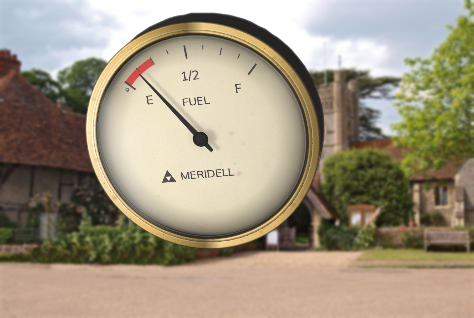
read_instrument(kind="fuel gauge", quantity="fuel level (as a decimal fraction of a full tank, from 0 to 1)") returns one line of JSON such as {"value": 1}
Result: {"value": 0.125}
